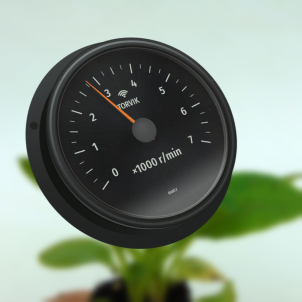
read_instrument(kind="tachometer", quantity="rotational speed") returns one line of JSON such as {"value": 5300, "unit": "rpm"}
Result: {"value": 2750, "unit": "rpm"}
